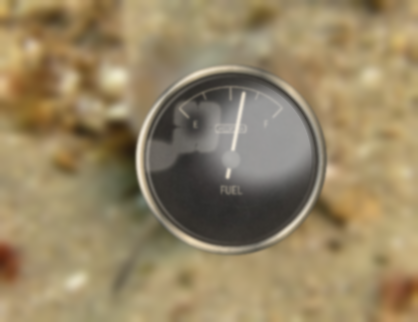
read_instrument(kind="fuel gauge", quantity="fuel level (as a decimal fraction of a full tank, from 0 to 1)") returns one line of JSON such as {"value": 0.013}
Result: {"value": 0.625}
